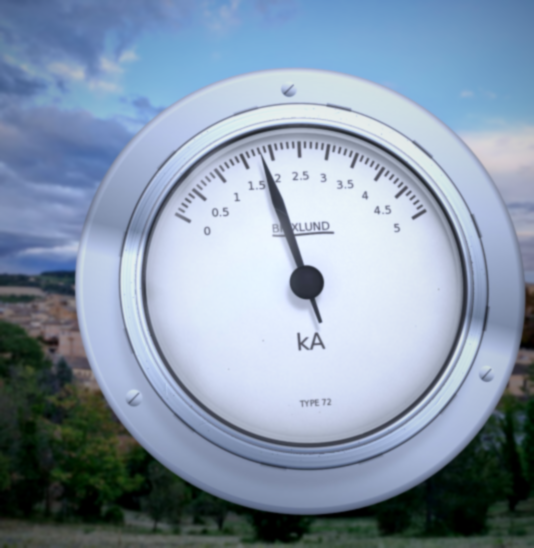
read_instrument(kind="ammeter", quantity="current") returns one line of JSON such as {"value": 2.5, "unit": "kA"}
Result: {"value": 1.8, "unit": "kA"}
